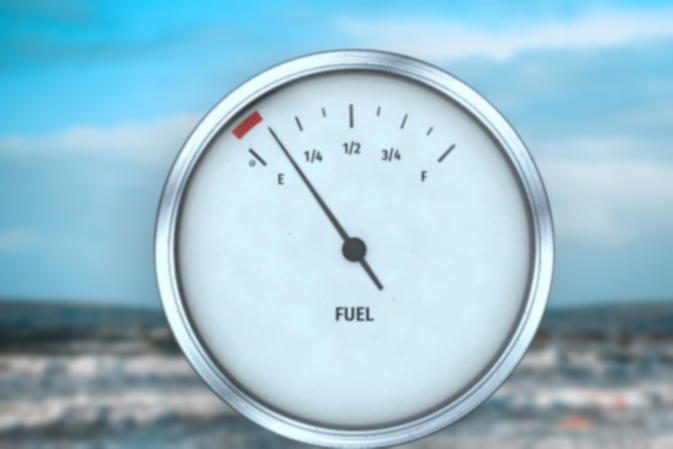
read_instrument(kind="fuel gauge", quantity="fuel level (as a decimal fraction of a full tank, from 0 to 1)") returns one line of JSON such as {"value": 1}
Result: {"value": 0.125}
